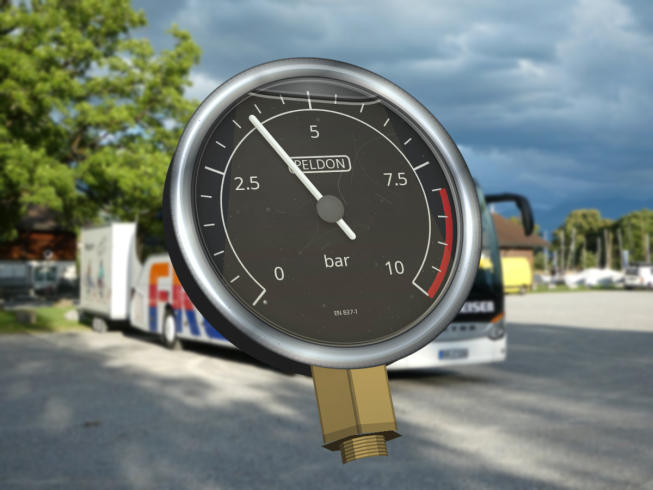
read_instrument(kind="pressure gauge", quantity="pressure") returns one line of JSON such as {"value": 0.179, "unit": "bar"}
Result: {"value": 3.75, "unit": "bar"}
